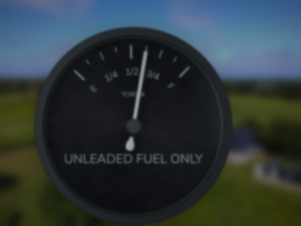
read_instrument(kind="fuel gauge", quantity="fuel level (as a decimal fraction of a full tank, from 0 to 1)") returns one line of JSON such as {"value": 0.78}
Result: {"value": 0.625}
